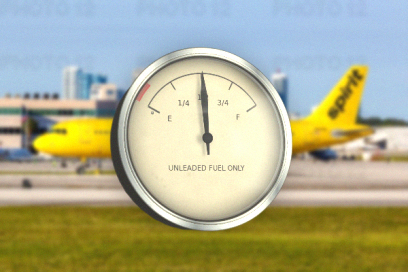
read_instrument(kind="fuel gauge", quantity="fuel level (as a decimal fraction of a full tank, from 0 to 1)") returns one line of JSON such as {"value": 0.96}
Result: {"value": 0.5}
